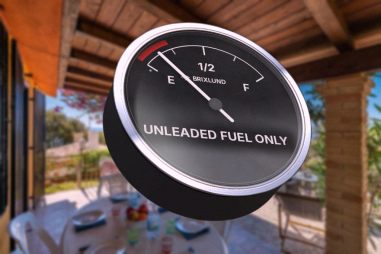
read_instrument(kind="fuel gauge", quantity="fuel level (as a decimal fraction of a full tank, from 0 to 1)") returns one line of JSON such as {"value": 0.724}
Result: {"value": 0.125}
